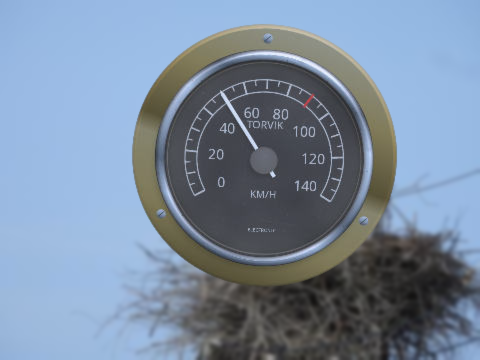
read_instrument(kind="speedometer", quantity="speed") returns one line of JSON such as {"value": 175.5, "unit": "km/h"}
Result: {"value": 50, "unit": "km/h"}
